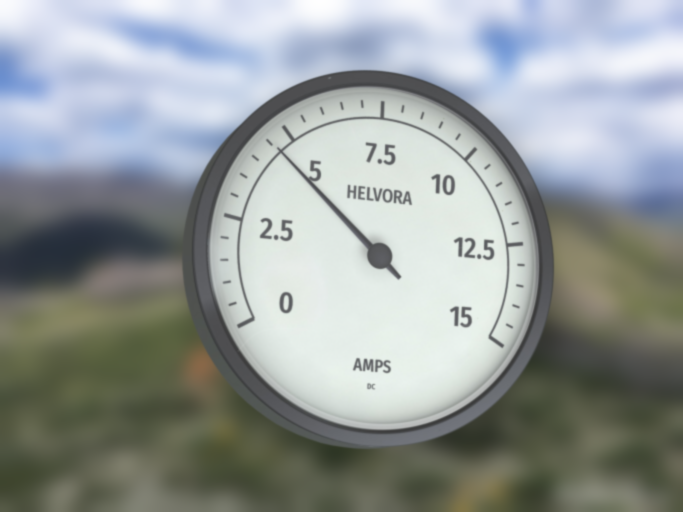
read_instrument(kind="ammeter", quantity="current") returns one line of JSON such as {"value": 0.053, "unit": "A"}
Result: {"value": 4.5, "unit": "A"}
